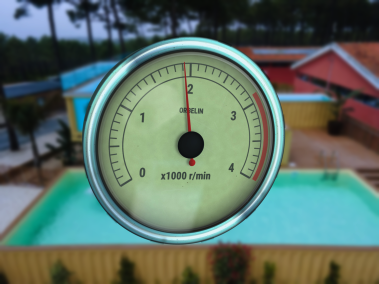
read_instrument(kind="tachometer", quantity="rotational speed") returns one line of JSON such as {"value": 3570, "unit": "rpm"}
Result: {"value": 1900, "unit": "rpm"}
